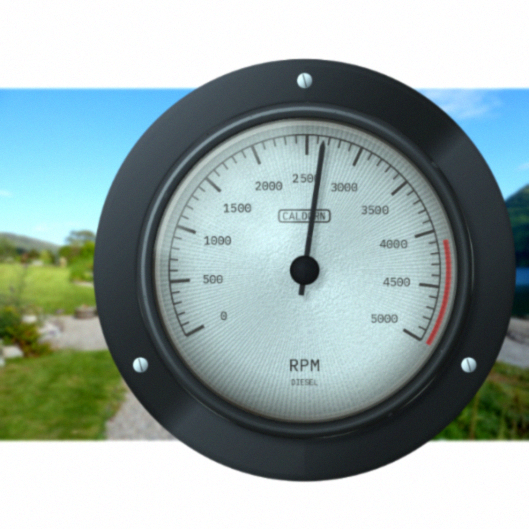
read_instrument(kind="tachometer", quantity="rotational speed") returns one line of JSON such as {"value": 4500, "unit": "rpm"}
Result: {"value": 2650, "unit": "rpm"}
